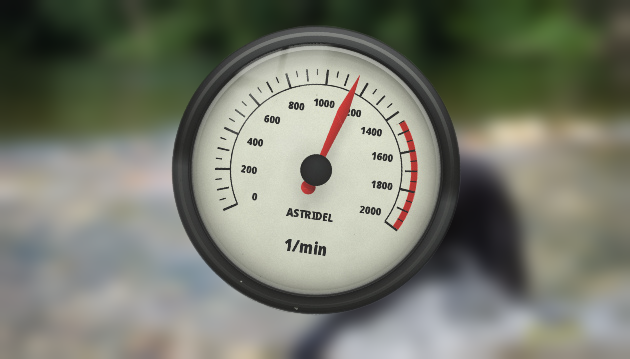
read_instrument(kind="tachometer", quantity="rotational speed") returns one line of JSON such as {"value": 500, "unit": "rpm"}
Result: {"value": 1150, "unit": "rpm"}
